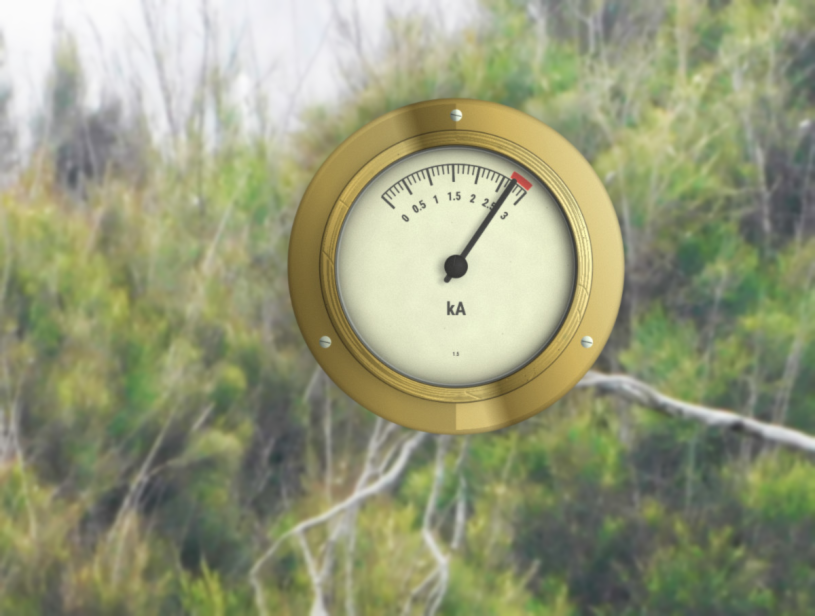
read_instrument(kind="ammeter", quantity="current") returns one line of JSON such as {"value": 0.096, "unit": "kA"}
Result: {"value": 2.7, "unit": "kA"}
